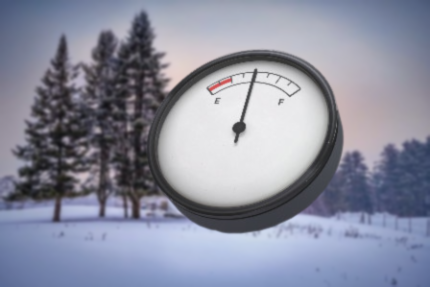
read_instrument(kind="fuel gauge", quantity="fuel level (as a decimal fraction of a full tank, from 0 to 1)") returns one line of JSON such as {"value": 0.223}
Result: {"value": 0.5}
